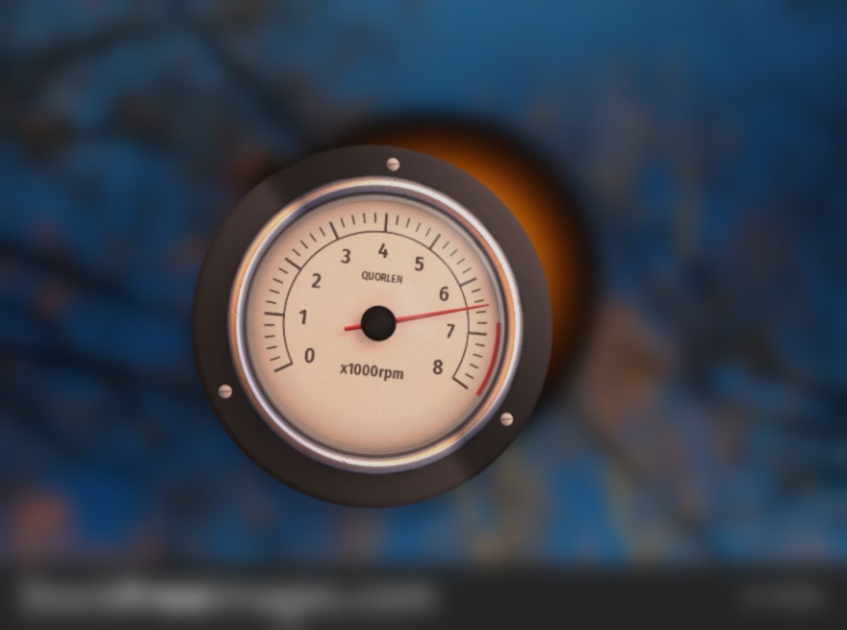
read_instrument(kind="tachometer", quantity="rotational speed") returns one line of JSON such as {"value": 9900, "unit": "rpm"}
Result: {"value": 6500, "unit": "rpm"}
